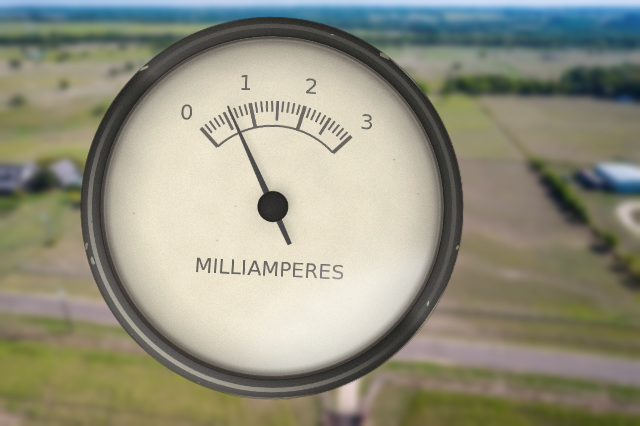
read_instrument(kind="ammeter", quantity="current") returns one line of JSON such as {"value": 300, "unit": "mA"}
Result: {"value": 0.6, "unit": "mA"}
